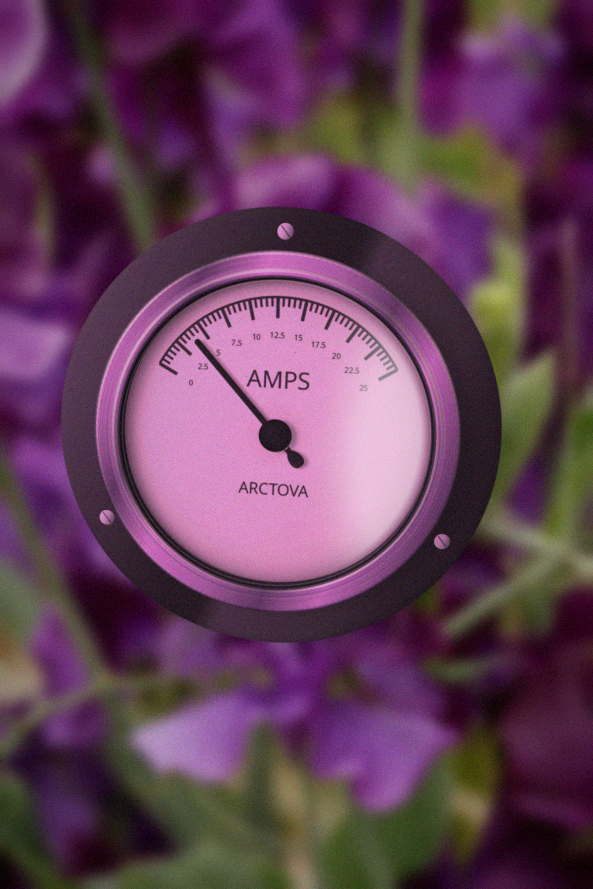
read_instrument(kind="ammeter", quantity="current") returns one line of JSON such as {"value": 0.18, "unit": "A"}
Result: {"value": 4, "unit": "A"}
